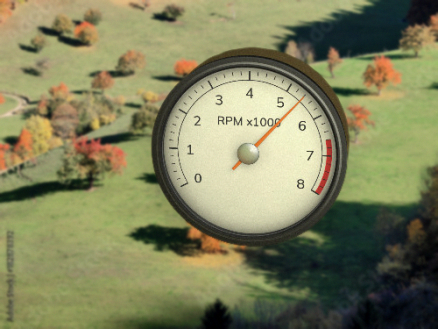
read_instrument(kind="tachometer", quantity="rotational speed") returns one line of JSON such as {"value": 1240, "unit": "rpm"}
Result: {"value": 5400, "unit": "rpm"}
